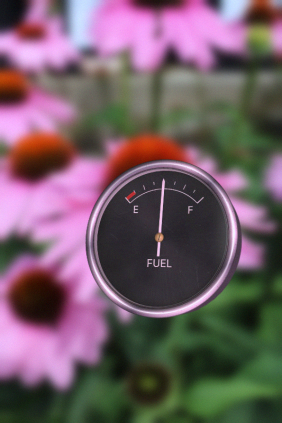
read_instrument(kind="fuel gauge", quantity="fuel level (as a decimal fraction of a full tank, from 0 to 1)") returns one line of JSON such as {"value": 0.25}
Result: {"value": 0.5}
